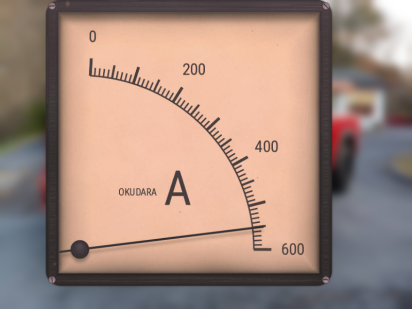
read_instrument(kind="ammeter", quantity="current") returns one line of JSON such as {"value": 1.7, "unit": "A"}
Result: {"value": 550, "unit": "A"}
